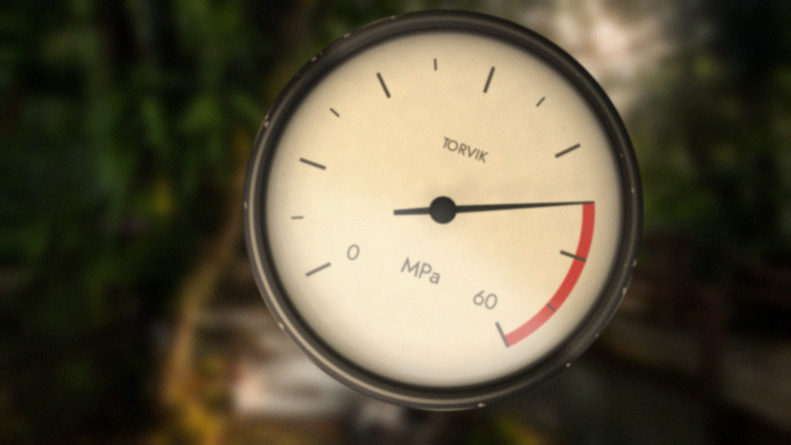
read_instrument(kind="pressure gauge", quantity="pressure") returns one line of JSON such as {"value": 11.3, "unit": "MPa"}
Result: {"value": 45, "unit": "MPa"}
